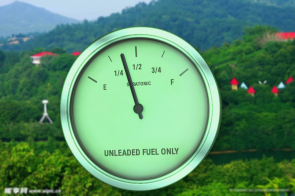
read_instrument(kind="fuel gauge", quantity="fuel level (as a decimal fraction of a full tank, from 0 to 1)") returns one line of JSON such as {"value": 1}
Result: {"value": 0.375}
